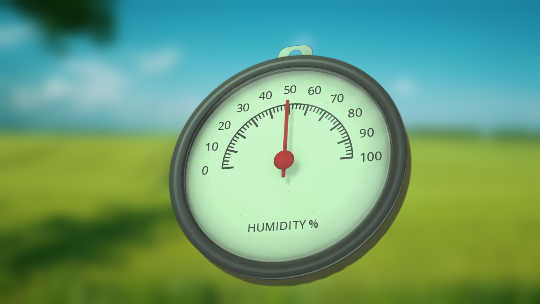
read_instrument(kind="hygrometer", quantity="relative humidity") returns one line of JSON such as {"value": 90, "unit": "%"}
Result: {"value": 50, "unit": "%"}
